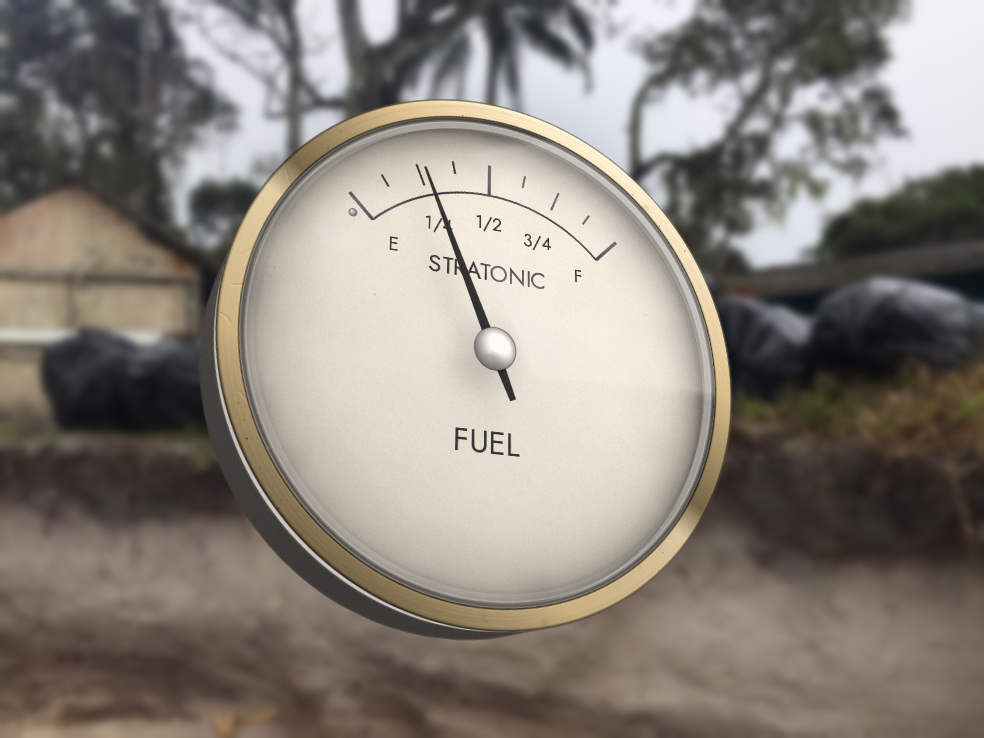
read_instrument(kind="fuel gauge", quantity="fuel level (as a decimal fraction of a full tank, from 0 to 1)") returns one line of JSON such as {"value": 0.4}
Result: {"value": 0.25}
